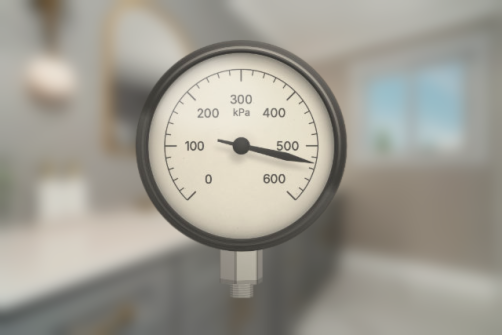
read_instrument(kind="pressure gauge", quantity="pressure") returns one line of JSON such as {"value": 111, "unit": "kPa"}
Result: {"value": 530, "unit": "kPa"}
